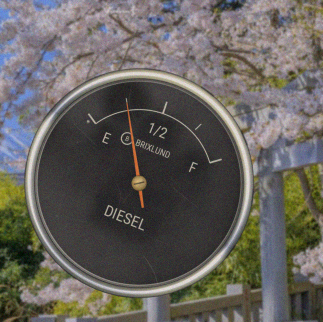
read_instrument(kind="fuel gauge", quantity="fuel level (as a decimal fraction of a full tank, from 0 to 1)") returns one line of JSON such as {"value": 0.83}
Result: {"value": 0.25}
